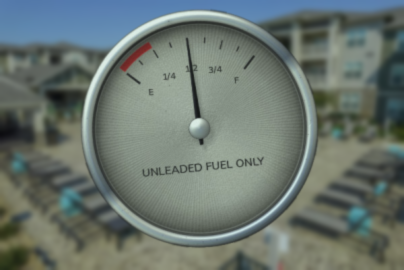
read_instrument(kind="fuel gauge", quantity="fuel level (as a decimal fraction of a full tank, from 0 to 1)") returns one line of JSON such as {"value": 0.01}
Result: {"value": 0.5}
